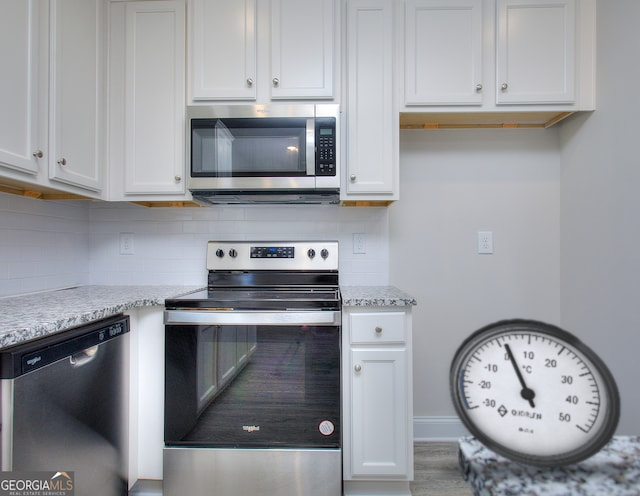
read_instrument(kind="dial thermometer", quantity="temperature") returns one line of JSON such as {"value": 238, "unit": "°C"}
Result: {"value": 2, "unit": "°C"}
